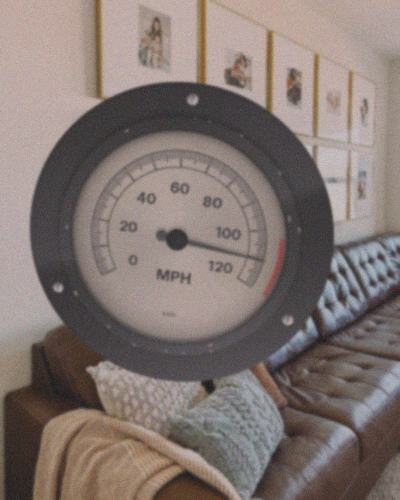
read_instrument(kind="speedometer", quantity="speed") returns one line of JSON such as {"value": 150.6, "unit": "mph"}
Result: {"value": 110, "unit": "mph"}
